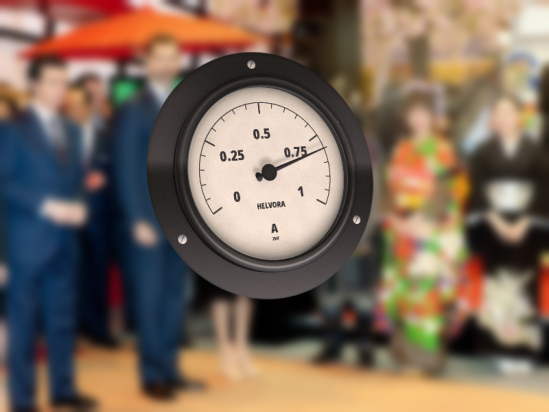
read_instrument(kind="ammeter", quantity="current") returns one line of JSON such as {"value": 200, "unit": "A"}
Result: {"value": 0.8, "unit": "A"}
